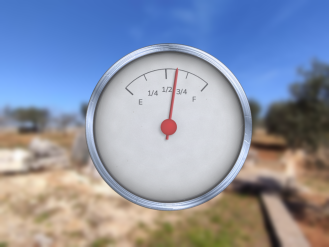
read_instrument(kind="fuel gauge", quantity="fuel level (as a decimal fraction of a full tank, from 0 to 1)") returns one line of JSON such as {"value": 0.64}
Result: {"value": 0.625}
